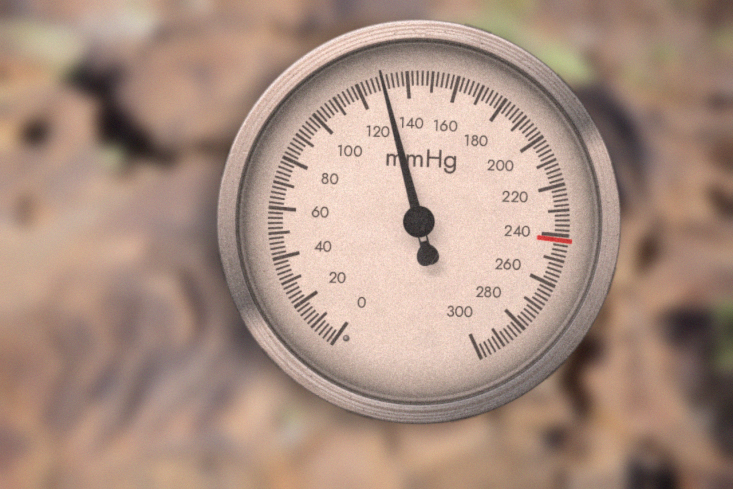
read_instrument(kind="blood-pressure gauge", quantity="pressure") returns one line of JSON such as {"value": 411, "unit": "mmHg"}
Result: {"value": 130, "unit": "mmHg"}
